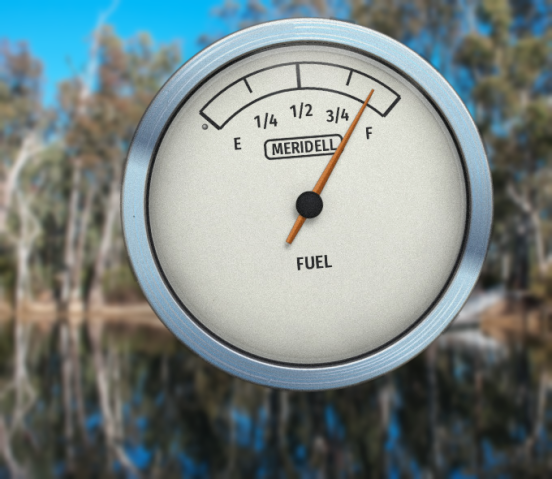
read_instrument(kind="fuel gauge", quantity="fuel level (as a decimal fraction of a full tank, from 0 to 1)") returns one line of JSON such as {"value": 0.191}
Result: {"value": 0.875}
